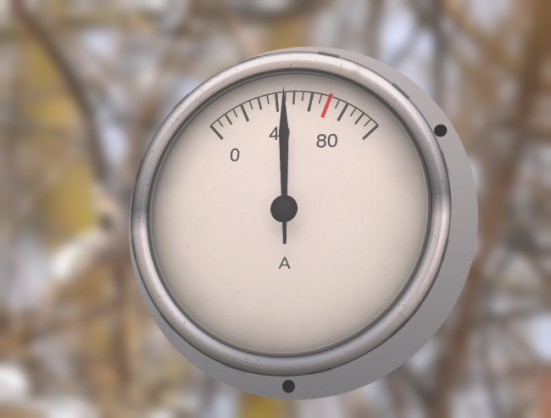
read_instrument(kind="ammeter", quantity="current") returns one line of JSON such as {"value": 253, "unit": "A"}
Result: {"value": 45, "unit": "A"}
